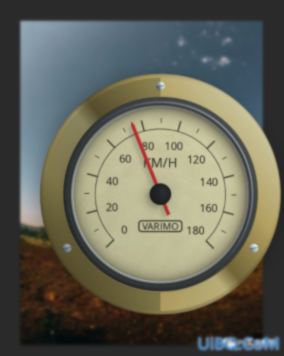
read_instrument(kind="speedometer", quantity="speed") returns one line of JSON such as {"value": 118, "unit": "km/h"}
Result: {"value": 75, "unit": "km/h"}
